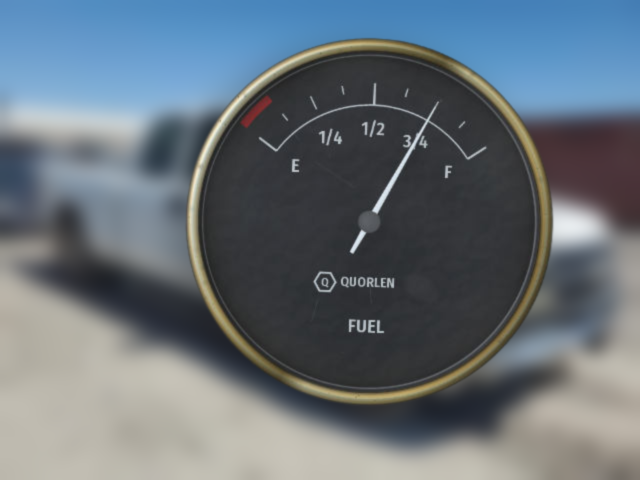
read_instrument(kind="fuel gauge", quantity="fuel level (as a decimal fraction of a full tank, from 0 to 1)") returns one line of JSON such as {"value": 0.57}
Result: {"value": 0.75}
